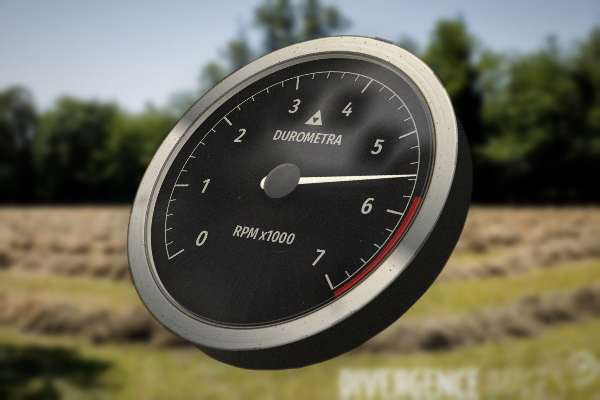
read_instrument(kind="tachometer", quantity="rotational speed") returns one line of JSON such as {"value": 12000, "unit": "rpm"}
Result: {"value": 5600, "unit": "rpm"}
